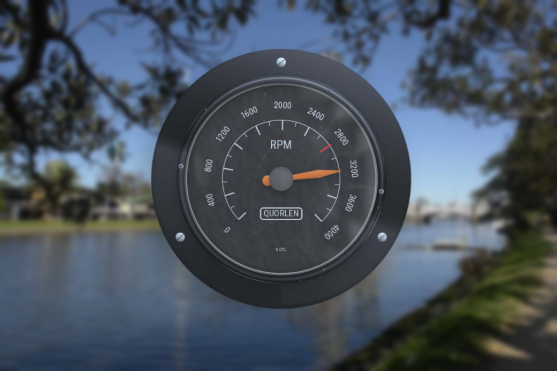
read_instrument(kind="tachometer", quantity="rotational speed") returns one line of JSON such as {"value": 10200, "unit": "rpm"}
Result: {"value": 3200, "unit": "rpm"}
